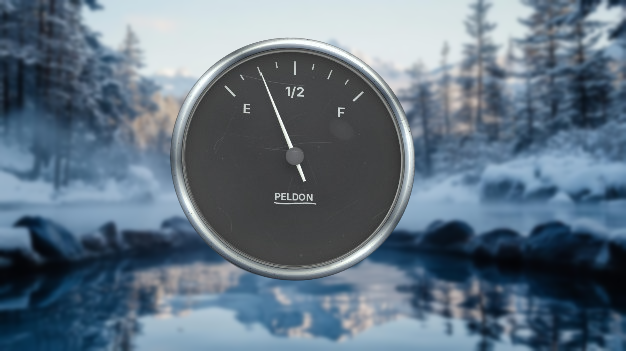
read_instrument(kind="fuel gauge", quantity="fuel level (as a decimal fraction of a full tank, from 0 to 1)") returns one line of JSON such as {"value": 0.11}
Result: {"value": 0.25}
